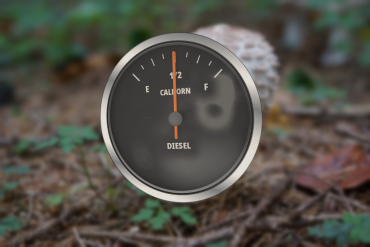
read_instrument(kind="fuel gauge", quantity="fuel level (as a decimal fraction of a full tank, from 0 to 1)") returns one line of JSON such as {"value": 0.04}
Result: {"value": 0.5}
